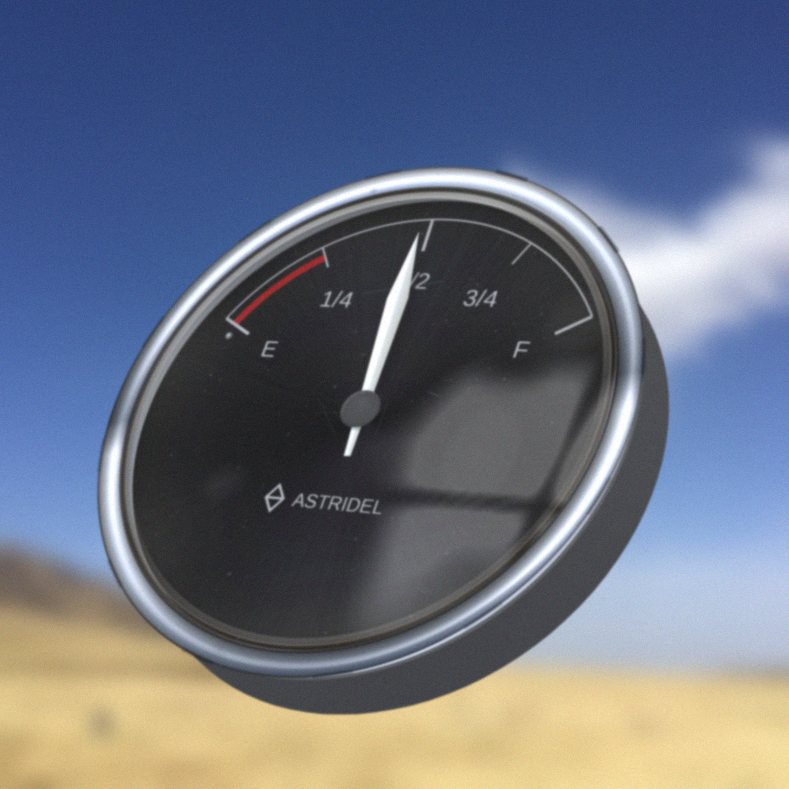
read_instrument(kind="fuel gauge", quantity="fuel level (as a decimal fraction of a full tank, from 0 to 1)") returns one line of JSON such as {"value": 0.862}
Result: {"value": 0.5}
